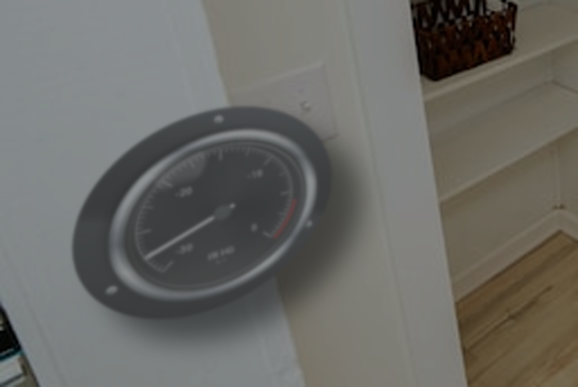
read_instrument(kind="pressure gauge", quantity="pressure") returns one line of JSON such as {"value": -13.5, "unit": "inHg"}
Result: {"value": -27.5, "unit": "inHg"}
